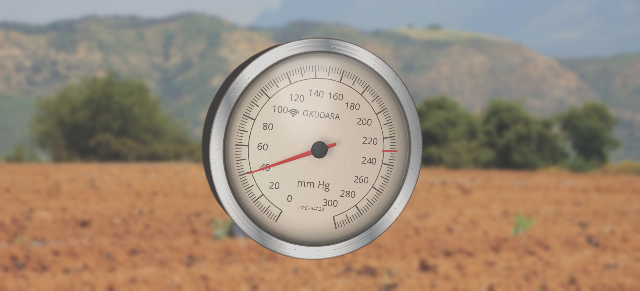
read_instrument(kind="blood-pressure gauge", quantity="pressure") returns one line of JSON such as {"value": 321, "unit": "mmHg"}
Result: {"value": 40, "unit": "mmHg"}
